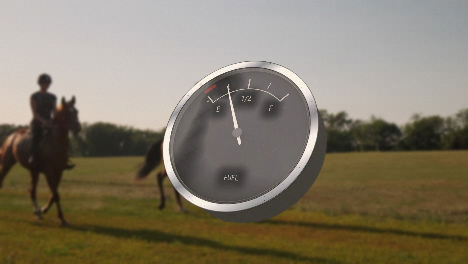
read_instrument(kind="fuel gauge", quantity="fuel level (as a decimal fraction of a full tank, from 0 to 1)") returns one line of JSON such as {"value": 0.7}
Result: {"value": 0.25}
